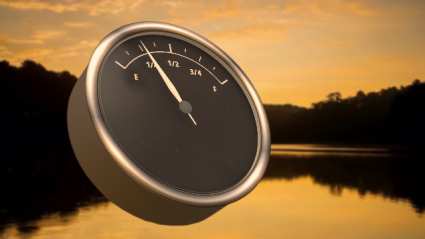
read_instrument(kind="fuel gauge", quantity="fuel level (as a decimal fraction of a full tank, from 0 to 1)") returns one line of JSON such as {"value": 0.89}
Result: {"value": 0.25}
